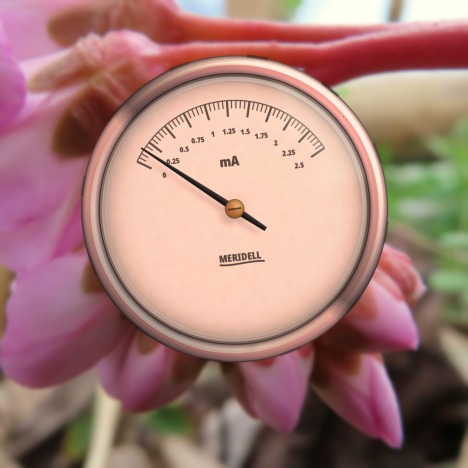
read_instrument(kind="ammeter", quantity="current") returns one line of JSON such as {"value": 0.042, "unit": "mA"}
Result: {"value": 0.15, "unit": "mA"}
